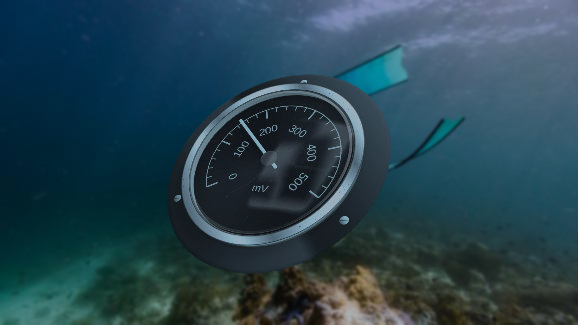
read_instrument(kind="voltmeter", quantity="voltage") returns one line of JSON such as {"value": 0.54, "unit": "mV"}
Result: {"value": 150, "unit": "mV"}
